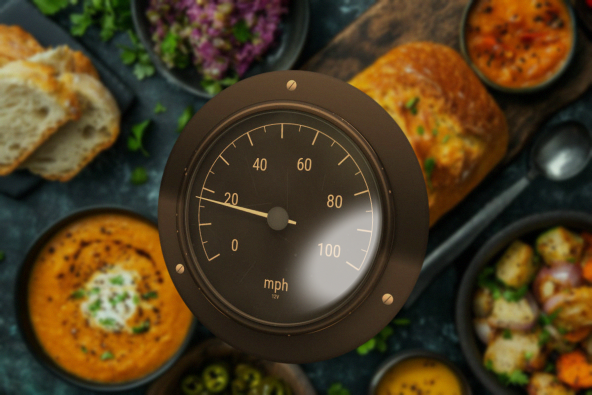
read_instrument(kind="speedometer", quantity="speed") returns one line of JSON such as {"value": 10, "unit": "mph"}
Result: {"value": 17.5, "unit": "mph"}
